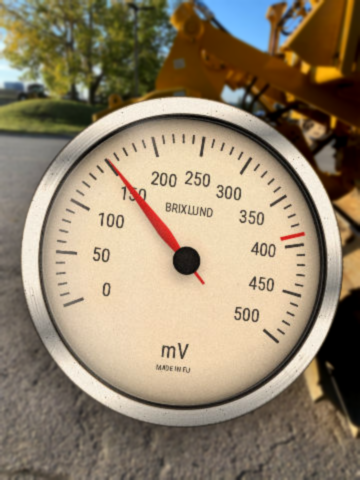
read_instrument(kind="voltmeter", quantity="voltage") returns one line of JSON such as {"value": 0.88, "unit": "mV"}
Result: {"value": 150, "unit": "mV"}
